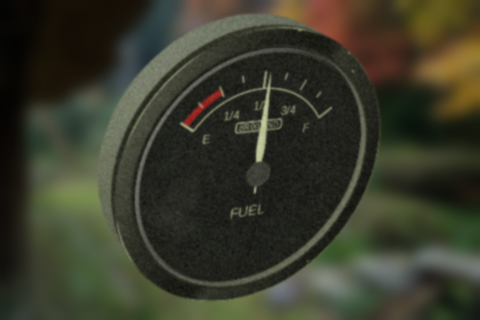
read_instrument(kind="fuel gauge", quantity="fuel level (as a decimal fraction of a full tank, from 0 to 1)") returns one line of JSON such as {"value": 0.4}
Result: {"value": 0.5}
